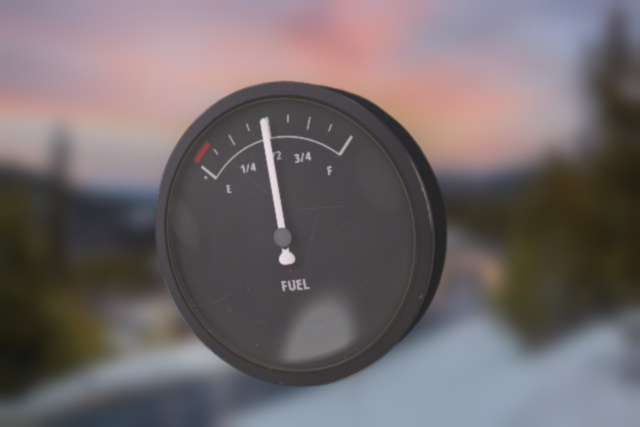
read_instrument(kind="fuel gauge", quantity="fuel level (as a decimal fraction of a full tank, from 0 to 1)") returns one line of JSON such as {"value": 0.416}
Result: {"value": 0.5}
